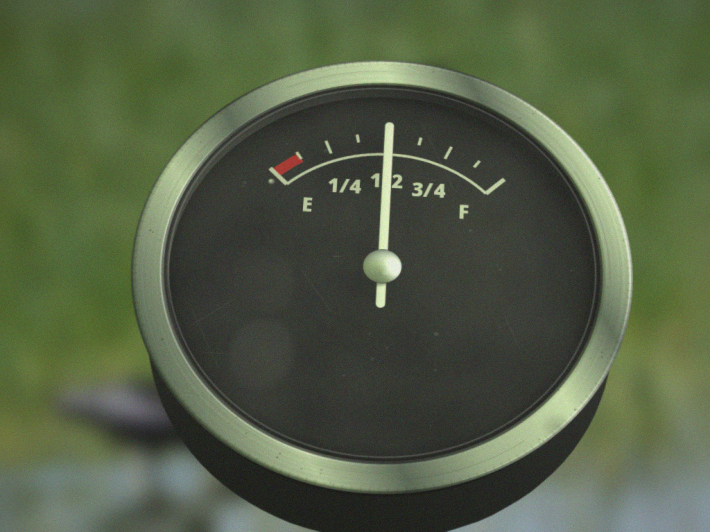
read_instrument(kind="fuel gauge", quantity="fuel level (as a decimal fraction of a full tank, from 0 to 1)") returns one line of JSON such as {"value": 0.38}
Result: {"value": 0.5}
